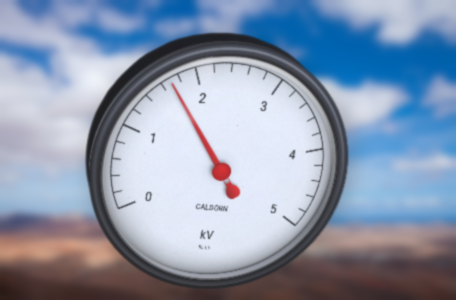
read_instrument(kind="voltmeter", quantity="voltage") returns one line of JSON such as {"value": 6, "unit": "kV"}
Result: {"value": 1.7, "unit": "kV"}
